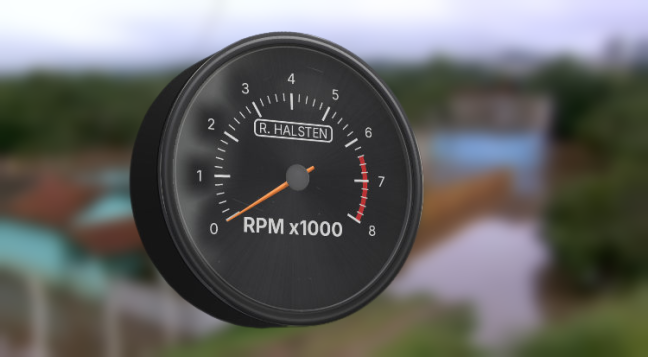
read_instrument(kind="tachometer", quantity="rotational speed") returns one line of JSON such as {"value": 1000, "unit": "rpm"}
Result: {"value": 0, "unit": "rpm"}
